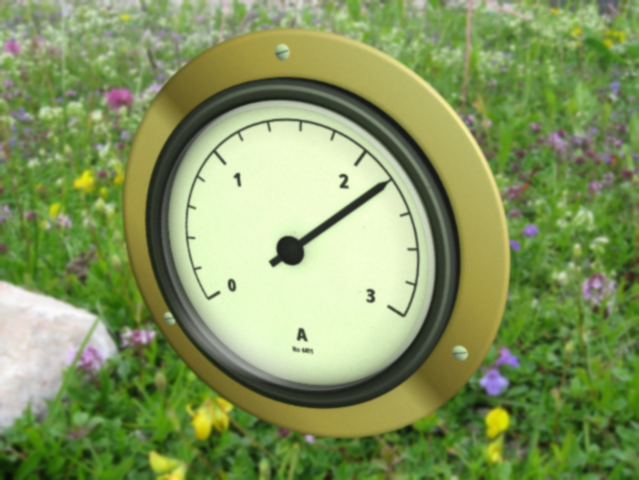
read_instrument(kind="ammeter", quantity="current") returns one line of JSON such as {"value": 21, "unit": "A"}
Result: {"value": 2.2, "unit": "A"}
